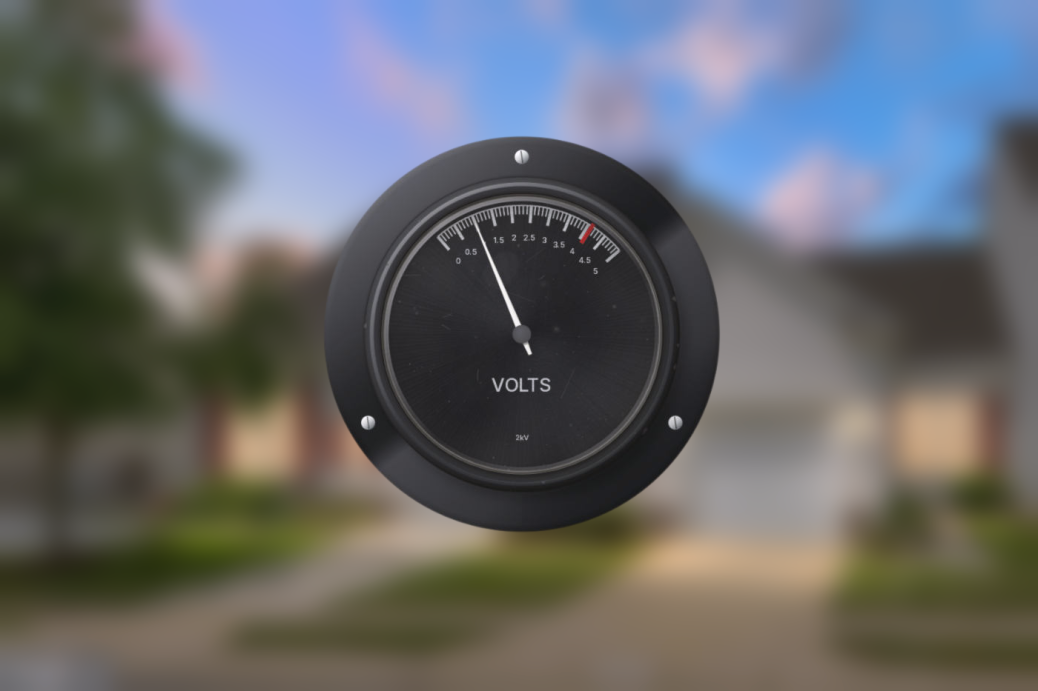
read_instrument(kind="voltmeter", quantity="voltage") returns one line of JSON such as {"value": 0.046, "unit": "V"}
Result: {"value": 1, "unit": "V"}
